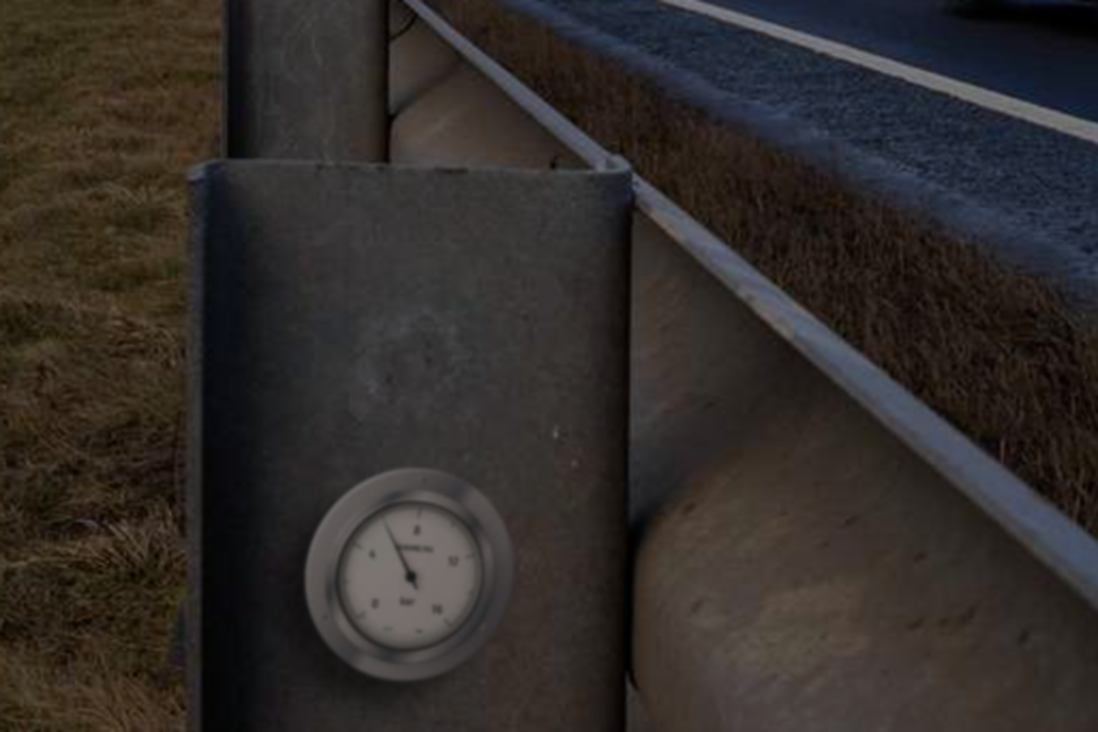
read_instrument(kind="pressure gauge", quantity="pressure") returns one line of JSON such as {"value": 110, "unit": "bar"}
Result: {"value": 6, "unit": "bar"}
